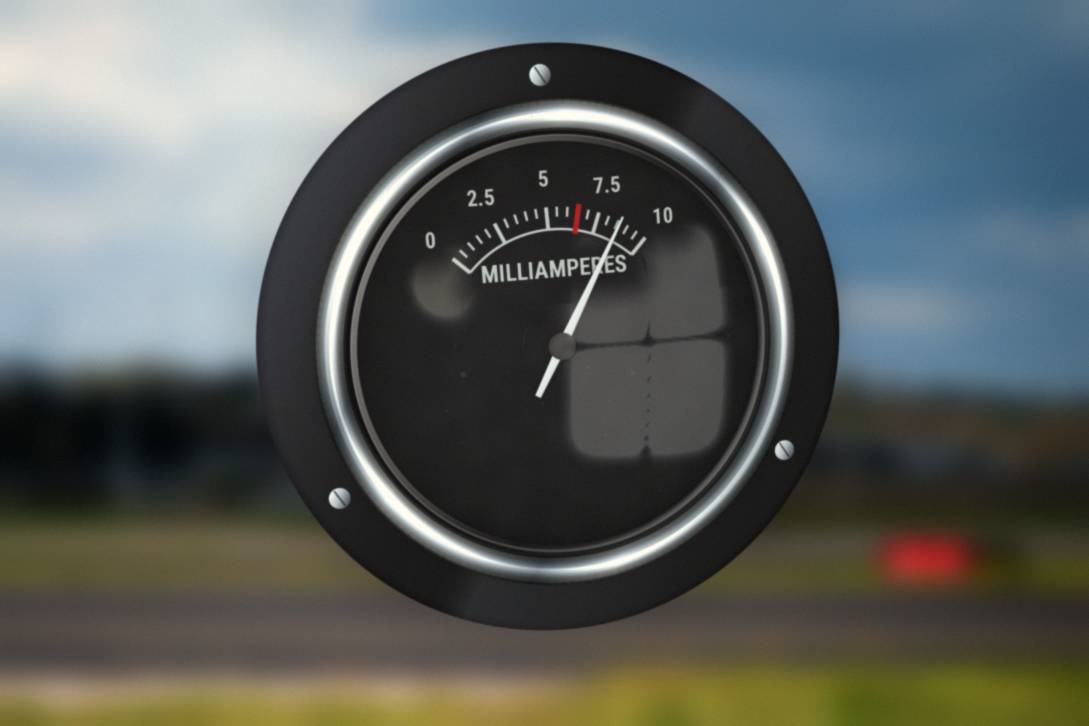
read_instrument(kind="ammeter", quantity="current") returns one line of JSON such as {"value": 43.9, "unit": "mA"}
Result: {"value": 8.5, "unit": "mA"}
